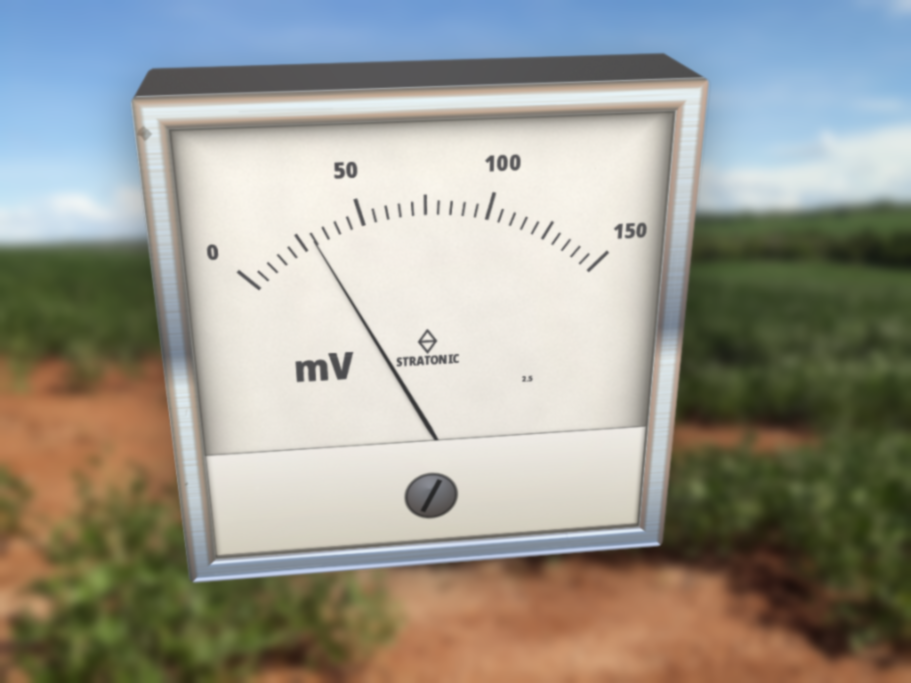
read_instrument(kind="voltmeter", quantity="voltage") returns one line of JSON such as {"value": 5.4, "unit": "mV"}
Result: {"value": 30, "unit": "mV"}
